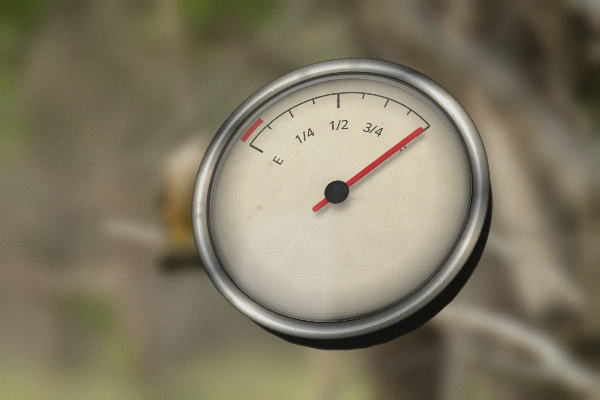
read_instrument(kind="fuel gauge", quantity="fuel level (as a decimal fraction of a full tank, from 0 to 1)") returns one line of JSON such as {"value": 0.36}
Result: {"value": 1}
